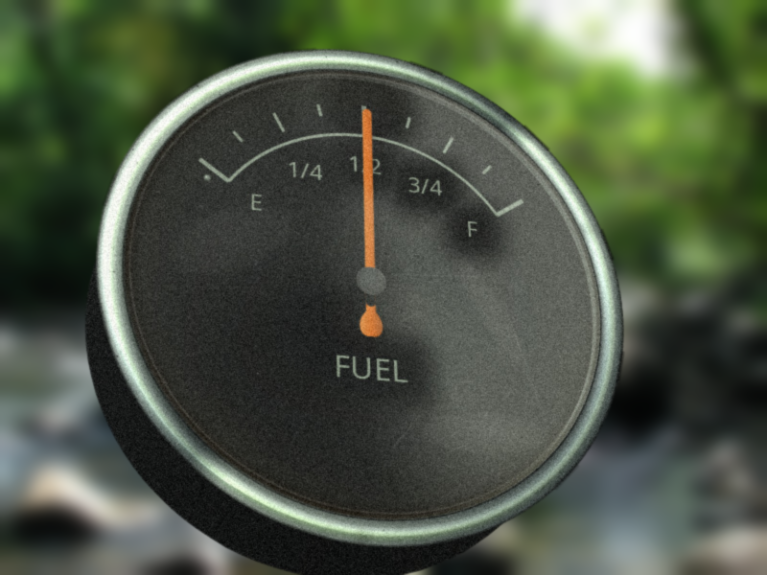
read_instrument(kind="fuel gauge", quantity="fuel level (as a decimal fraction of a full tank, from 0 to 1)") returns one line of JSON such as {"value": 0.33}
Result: {"value": 0.5}
